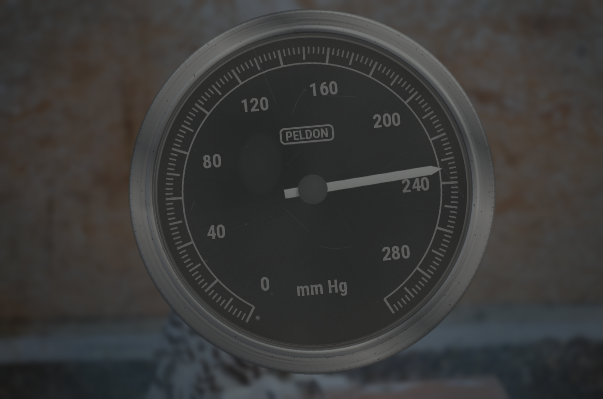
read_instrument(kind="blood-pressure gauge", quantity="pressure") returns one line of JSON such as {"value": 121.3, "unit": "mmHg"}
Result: {"value": 234, "unit": "mmHg"}
